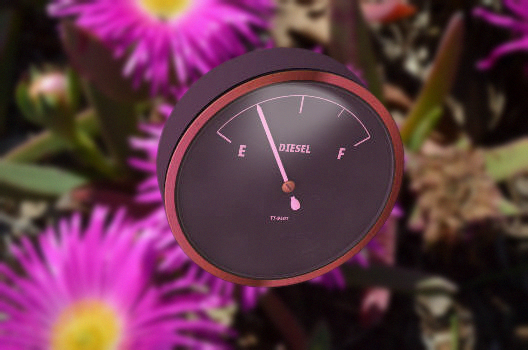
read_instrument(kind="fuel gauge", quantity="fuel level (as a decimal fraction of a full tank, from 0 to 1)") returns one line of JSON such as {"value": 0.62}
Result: {"value": 0.25}
